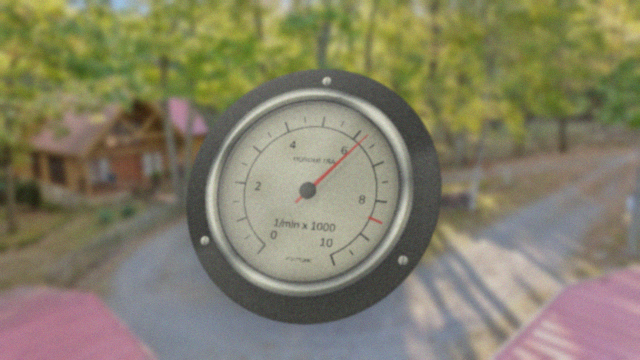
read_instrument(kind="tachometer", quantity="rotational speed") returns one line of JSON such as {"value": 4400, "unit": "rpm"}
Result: {"value": 6250, "unit": "rpm"}
